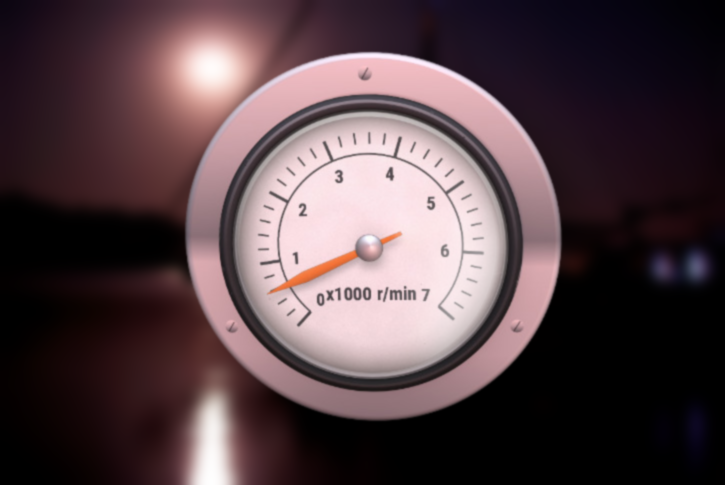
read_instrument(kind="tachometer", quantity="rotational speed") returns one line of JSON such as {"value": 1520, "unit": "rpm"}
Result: {"value": 600, "unit": "rpm"}
